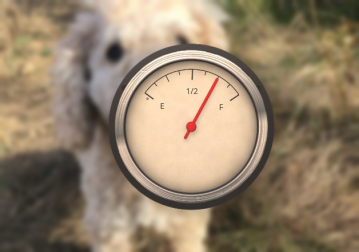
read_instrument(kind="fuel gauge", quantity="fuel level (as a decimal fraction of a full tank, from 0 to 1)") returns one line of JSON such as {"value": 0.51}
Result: {"value": 0.75}
